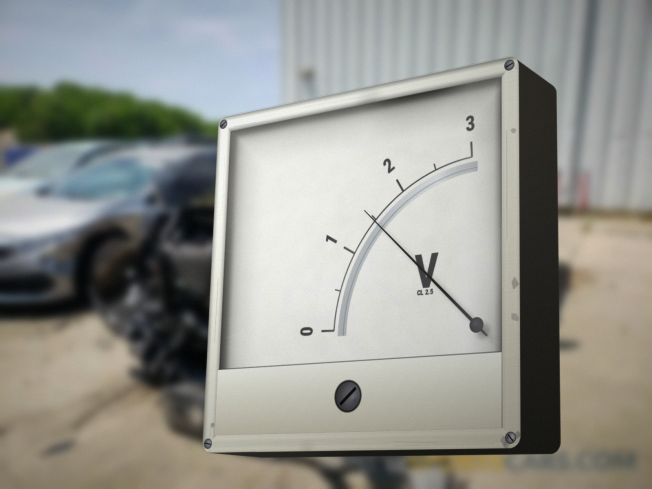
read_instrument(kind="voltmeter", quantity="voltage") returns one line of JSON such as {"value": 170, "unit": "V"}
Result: {"value": 1.5, "unit": "V"}
